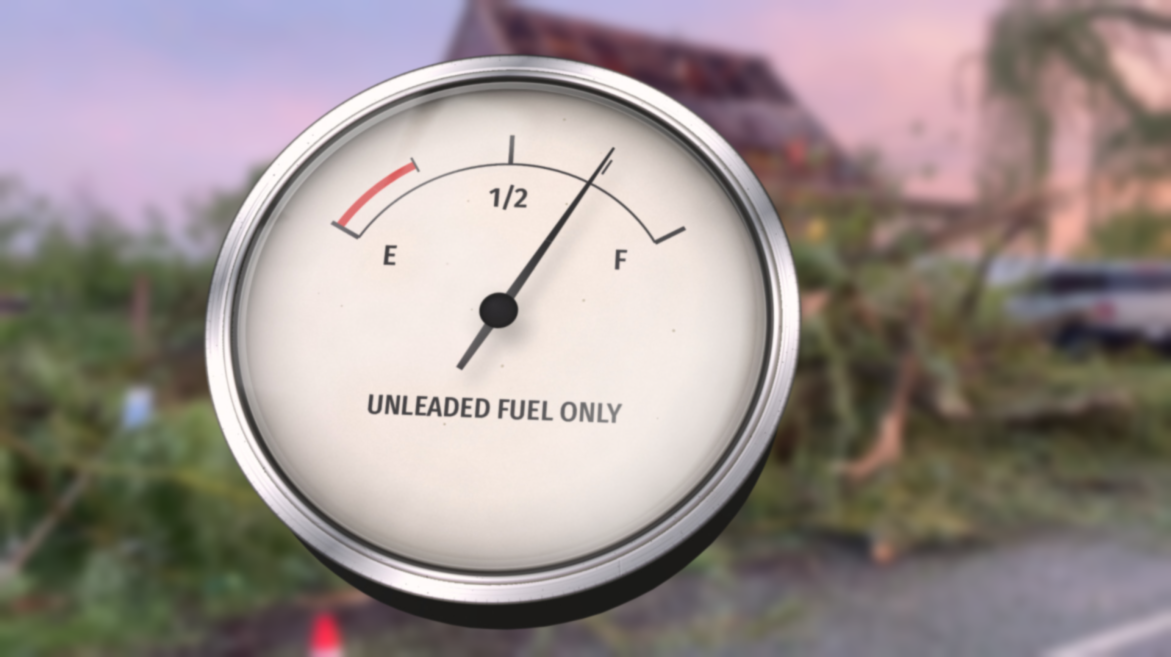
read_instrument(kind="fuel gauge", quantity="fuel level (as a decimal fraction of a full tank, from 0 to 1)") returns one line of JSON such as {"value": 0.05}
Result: {"value": 0.75}
